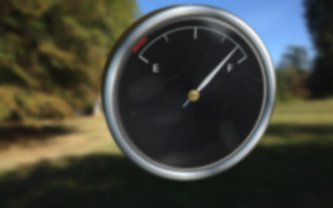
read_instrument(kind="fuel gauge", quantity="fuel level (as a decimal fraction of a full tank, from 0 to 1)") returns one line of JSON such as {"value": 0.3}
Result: {"value": 0.875}
